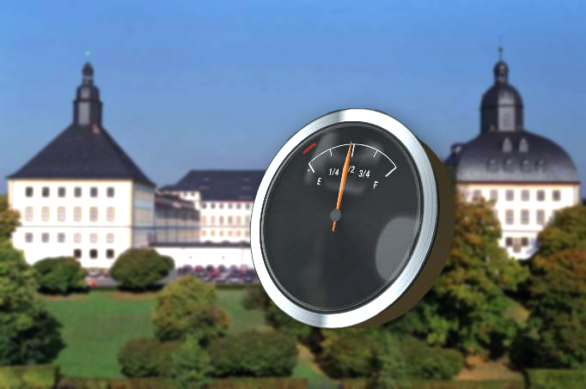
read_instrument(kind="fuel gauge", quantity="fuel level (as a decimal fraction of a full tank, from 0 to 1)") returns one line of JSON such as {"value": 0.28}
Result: {"value": 0.5}
